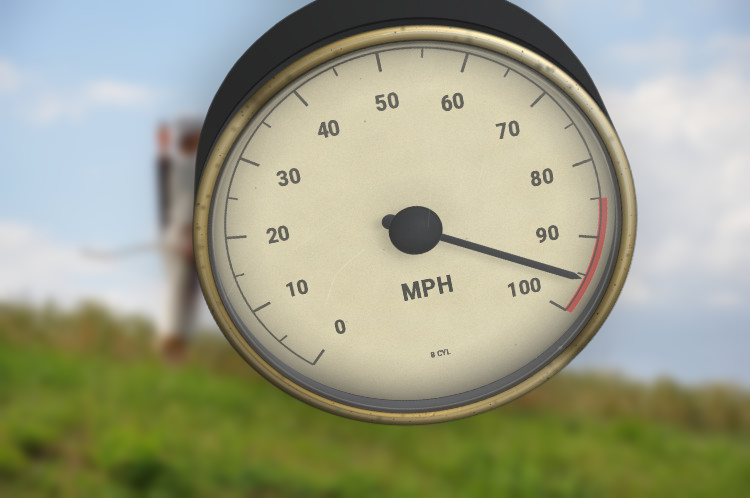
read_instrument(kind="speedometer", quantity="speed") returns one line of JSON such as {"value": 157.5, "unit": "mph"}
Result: {"value": 95, "unit": "mph"}
